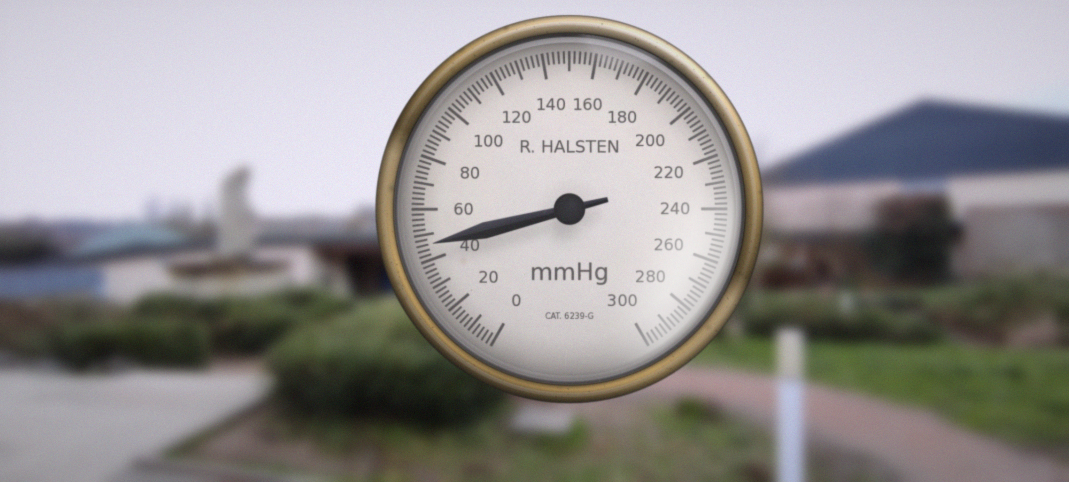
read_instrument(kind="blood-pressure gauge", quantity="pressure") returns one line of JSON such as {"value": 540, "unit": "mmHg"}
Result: {"value": 46, "unit": "mmHg"}
